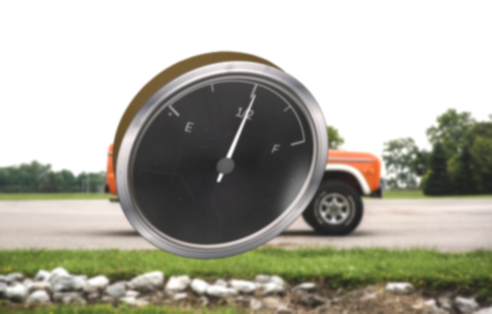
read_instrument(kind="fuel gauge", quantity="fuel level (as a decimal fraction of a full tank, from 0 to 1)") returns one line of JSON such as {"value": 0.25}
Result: {"value": 0.5}
